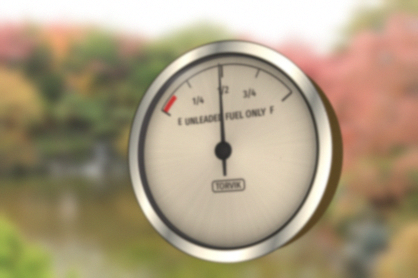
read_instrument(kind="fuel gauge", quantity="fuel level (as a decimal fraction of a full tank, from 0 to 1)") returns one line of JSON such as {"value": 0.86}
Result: {"value": 0.5}
